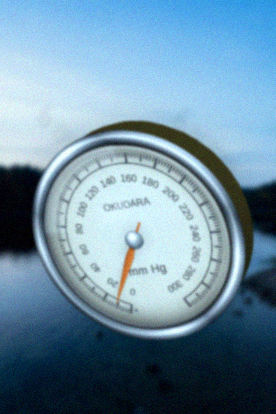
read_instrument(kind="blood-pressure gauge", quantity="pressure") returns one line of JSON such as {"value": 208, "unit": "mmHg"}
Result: {"value": 10, "unit": "mmHg"}
